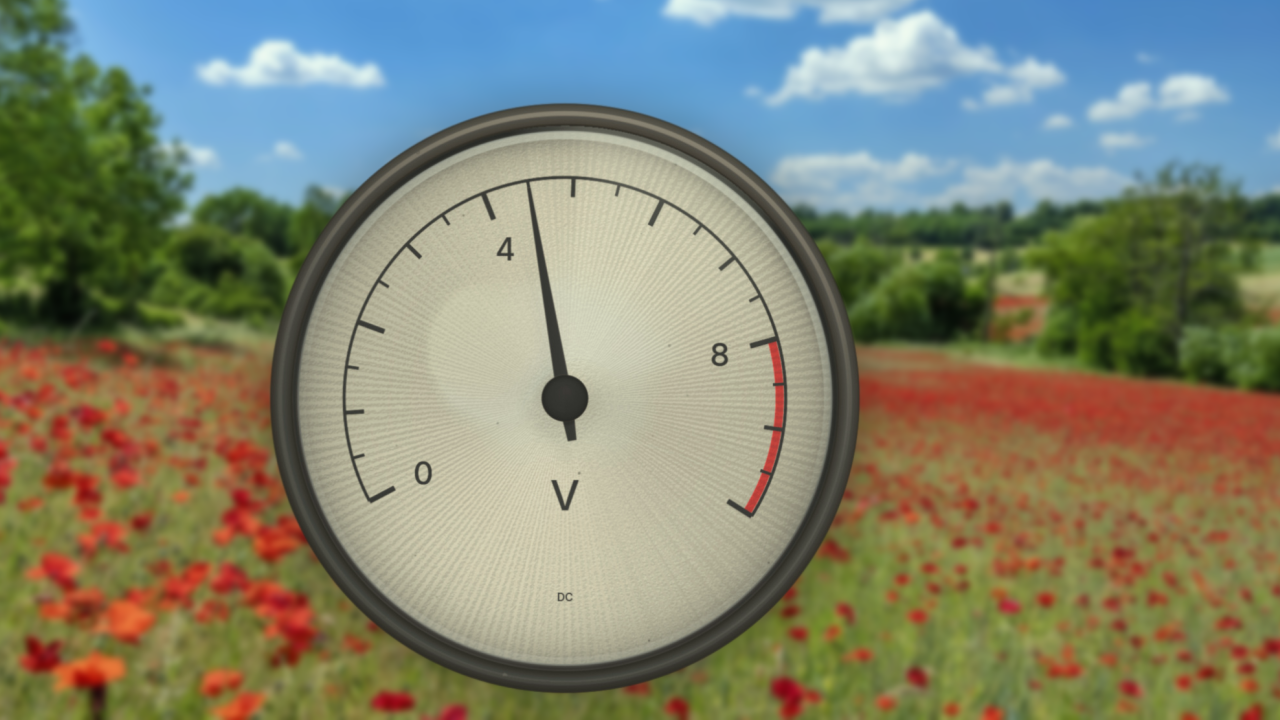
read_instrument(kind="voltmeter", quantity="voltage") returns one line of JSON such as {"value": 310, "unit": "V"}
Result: {"value": 4.5, "unit": "V"}
